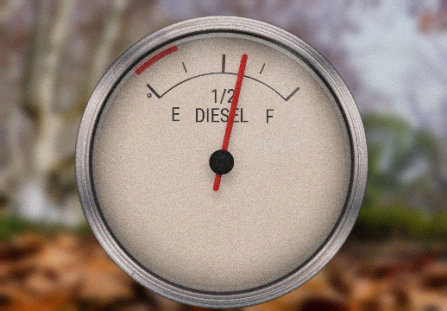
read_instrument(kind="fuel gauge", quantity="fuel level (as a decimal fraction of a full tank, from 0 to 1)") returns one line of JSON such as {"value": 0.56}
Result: {"value": 0.625}
